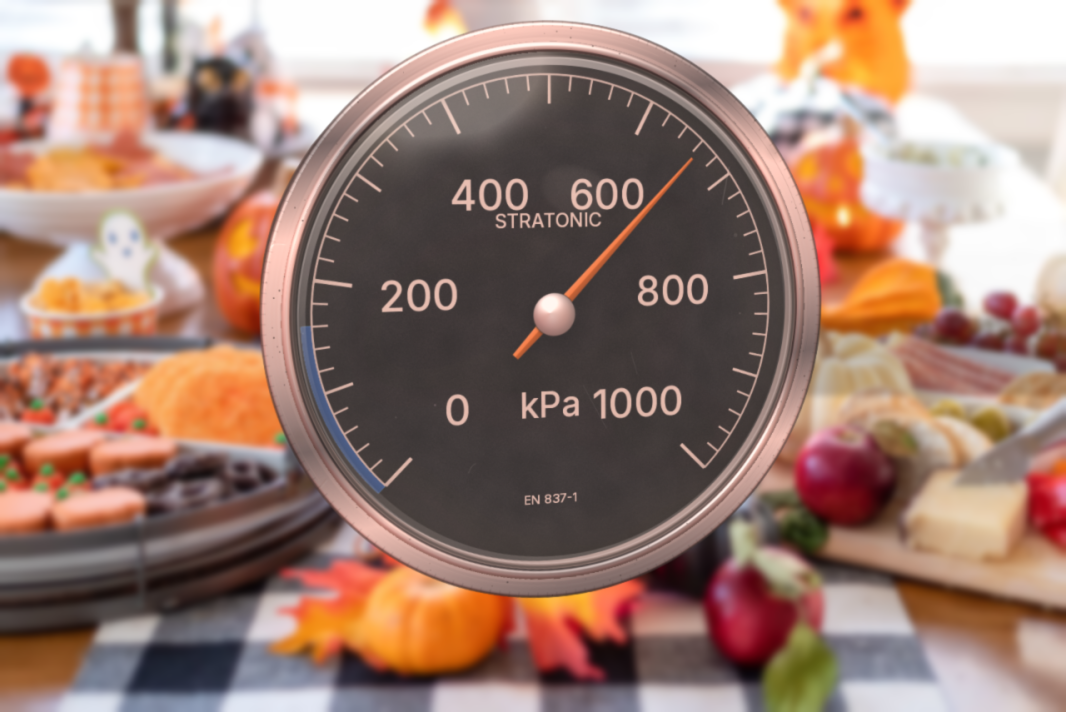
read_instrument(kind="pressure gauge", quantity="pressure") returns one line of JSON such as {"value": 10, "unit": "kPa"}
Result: {"value": 660, "unit": "kPa"}
